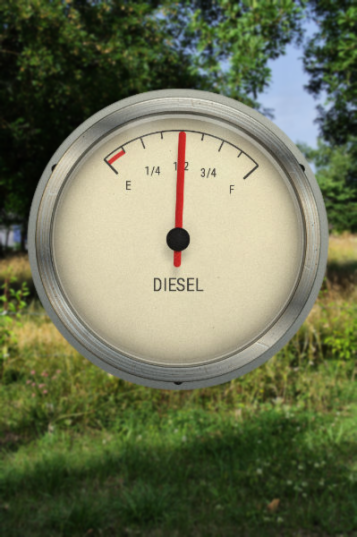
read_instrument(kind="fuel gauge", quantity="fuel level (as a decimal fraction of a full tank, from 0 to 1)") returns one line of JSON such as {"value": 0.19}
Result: {"value": 0.5}
